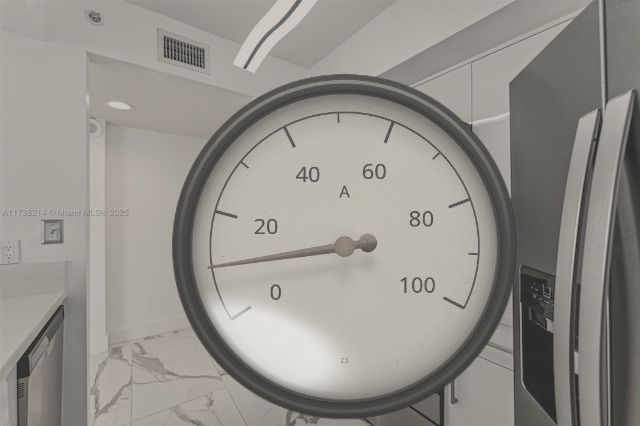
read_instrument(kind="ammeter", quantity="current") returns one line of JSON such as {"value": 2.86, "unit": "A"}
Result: {"value": 10, "unit": "A"}
